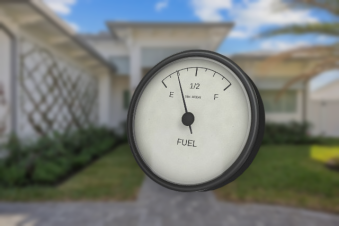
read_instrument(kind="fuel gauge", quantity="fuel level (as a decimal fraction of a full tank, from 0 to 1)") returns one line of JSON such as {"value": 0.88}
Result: {"value": 0.25}
